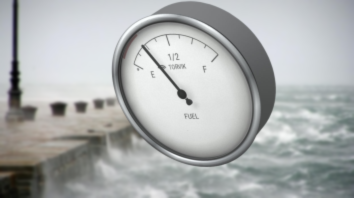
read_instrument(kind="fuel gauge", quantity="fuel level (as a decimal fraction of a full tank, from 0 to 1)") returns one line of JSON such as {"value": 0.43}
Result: {"value": 0.25}
